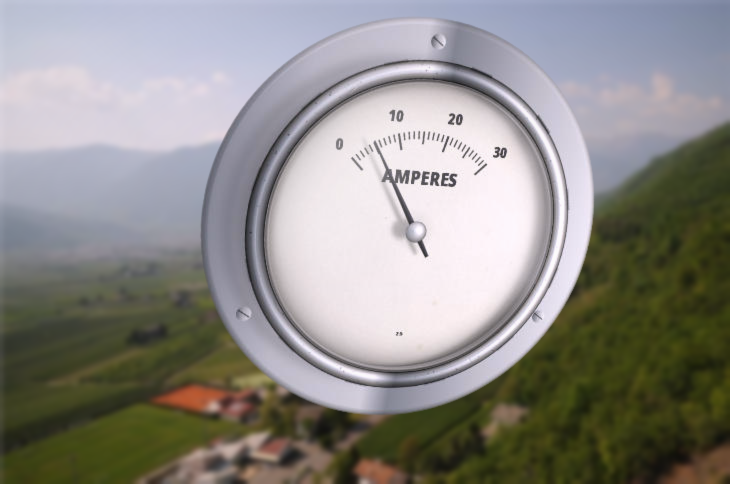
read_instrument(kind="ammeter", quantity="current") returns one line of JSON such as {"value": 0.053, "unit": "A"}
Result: {"value": 5, "unit": "A"}
